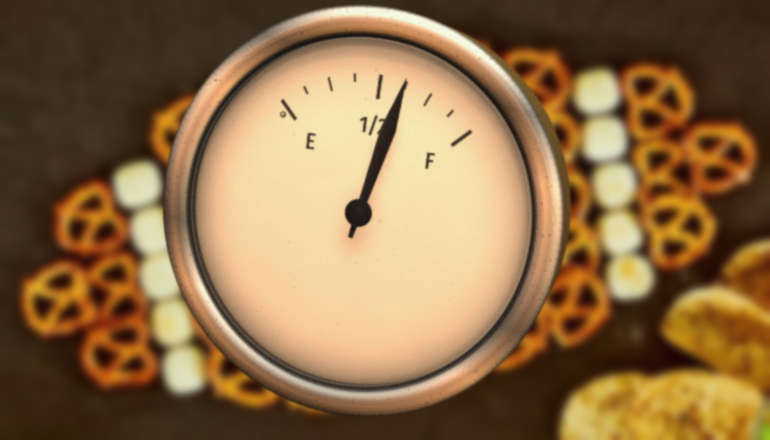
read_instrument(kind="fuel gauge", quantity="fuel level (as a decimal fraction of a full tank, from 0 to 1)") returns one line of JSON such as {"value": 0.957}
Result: {"value": 0.625}
